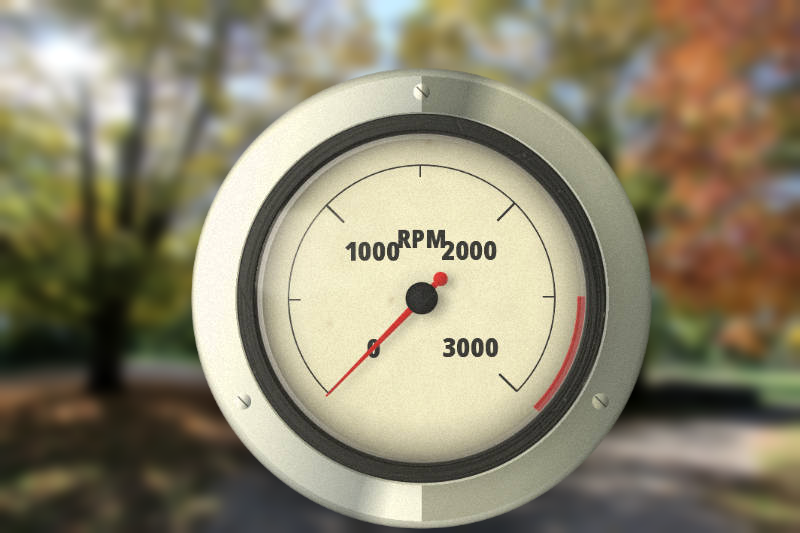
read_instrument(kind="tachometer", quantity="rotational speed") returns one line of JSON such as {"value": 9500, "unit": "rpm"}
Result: {"value": 0, "unit": "rpm"}
